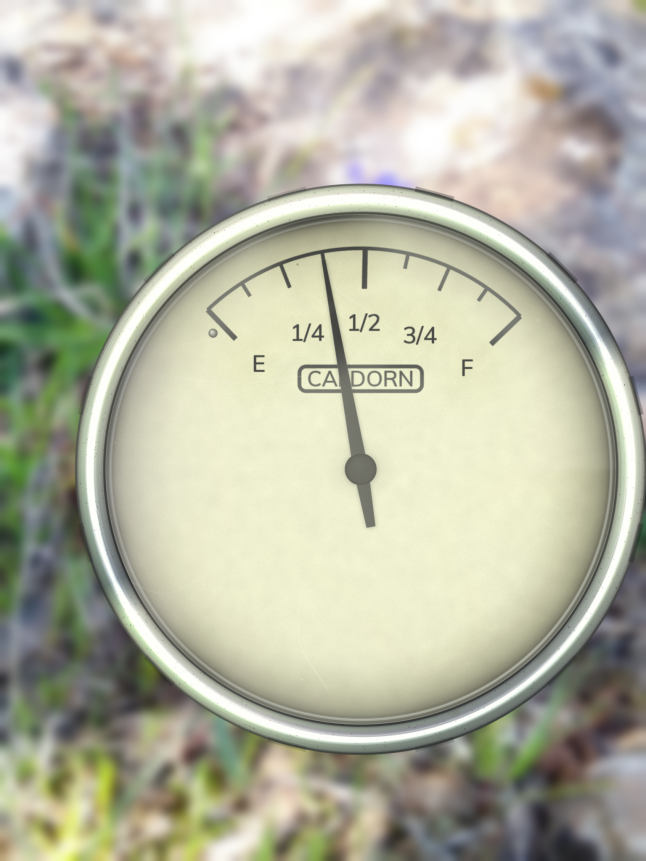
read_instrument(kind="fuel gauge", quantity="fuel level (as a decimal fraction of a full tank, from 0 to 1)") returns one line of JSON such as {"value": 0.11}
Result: {"value": 0.375}
